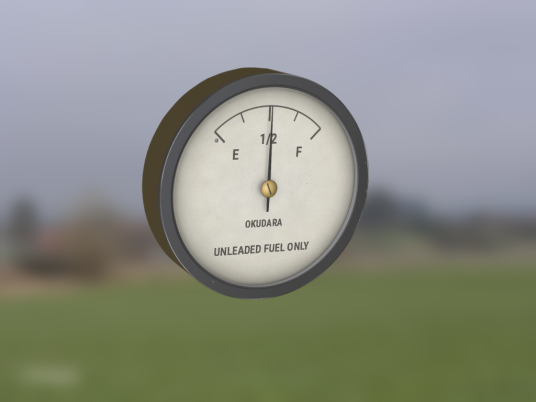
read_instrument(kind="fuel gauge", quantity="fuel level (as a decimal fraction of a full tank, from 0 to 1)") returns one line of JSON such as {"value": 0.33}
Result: {"value": 0.5}
